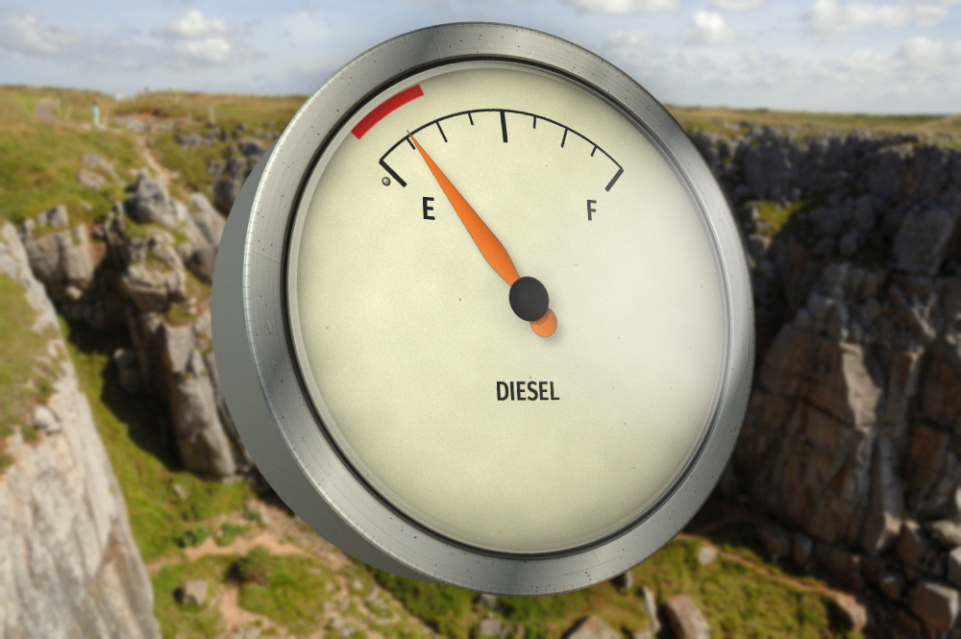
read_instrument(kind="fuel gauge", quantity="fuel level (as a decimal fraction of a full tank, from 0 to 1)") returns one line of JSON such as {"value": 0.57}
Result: {"value": 0.125}
